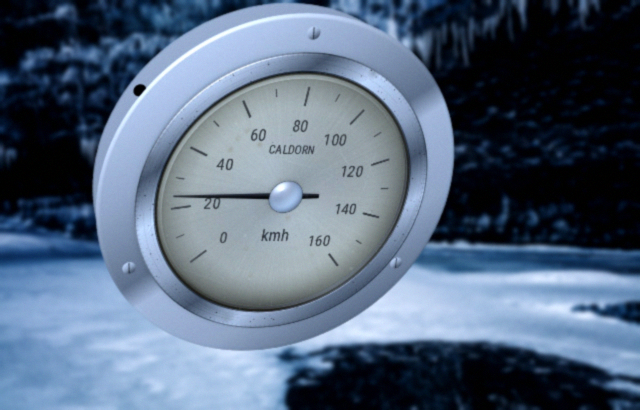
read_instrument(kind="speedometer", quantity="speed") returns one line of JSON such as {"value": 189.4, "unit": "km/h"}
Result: {"value": 25, "unit": "km/h"}
